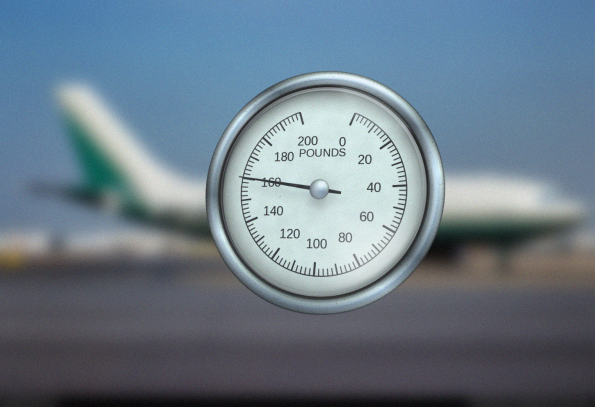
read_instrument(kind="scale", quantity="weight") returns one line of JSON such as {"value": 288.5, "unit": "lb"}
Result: {"value": 160, "unit": "lb"}
